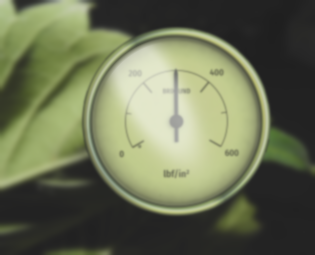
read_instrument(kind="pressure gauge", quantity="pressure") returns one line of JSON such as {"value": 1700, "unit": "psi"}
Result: {"value": 300, "unit": "psi"}
